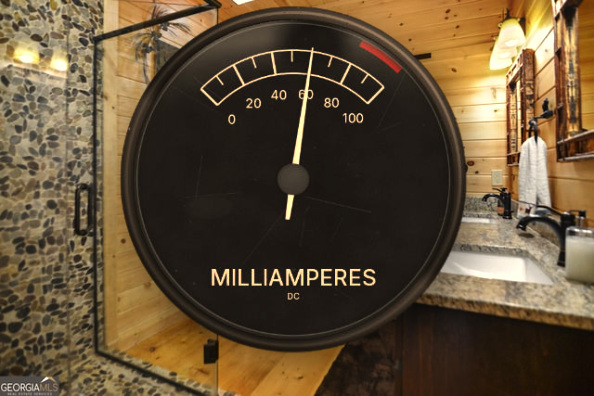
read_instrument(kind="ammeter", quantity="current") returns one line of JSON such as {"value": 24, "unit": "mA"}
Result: {"value": 60, "unit": "mA"}
